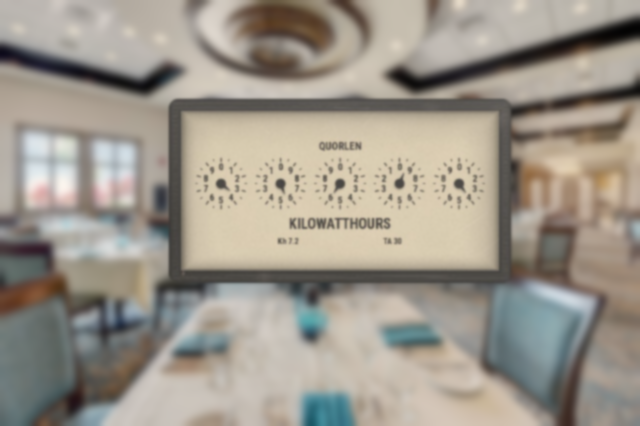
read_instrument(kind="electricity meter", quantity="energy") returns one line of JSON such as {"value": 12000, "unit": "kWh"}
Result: {"value": 35594, "unit": "kWh"}
